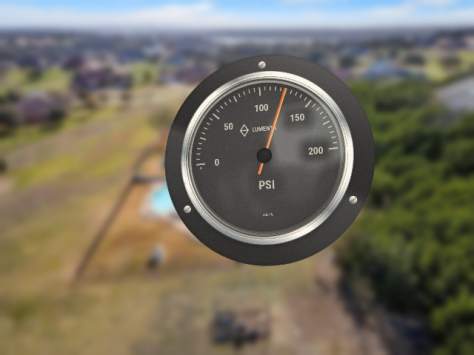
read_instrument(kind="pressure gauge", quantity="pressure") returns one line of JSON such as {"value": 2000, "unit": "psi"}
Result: {"value": 125, "unit": "psi"}
